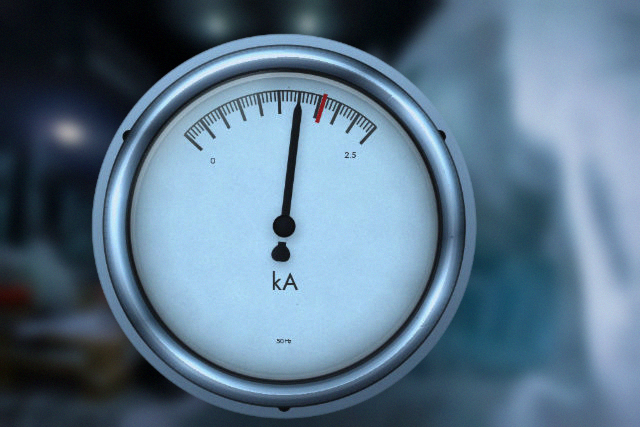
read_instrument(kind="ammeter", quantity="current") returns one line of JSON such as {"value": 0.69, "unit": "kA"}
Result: {"value": 1.5, "unit": "kA"}
